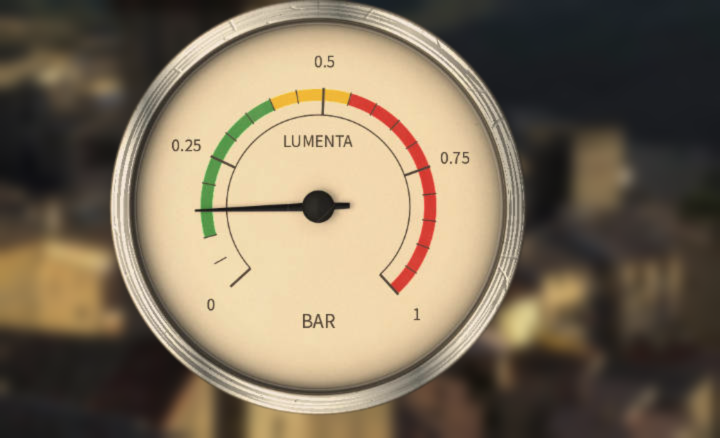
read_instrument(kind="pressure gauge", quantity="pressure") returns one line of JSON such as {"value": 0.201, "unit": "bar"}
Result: {"value": 0.15, "unit": "bar"}
